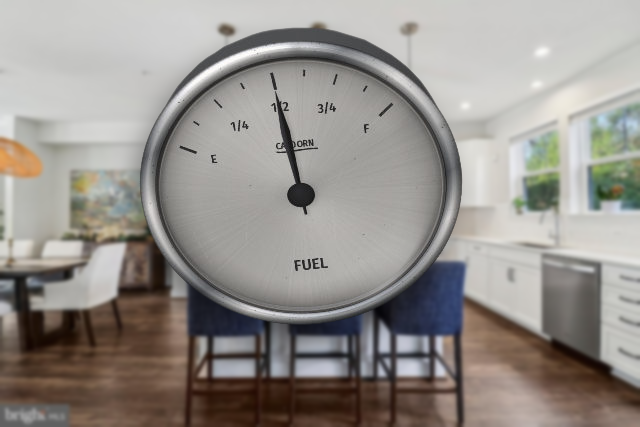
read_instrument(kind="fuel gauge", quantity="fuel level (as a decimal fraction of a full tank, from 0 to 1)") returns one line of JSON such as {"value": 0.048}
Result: {"value": 0.5}
